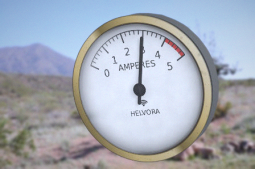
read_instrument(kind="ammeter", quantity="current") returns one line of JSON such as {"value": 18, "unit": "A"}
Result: {"value": 3, "unit": "A"}
